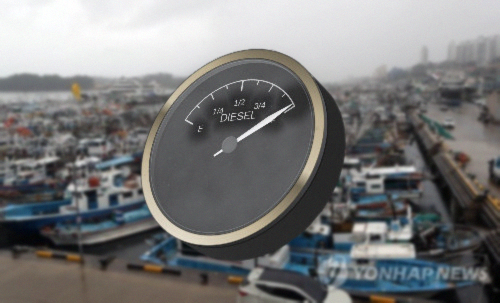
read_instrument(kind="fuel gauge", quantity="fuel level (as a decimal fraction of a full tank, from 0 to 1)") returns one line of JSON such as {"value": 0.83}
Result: {"value": 1}
